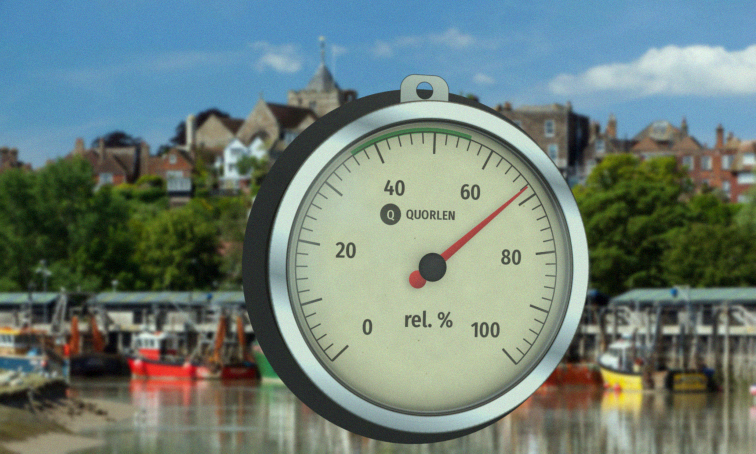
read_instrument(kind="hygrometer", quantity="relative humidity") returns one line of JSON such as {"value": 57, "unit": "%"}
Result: {"value": 68, "unit": "%"}
